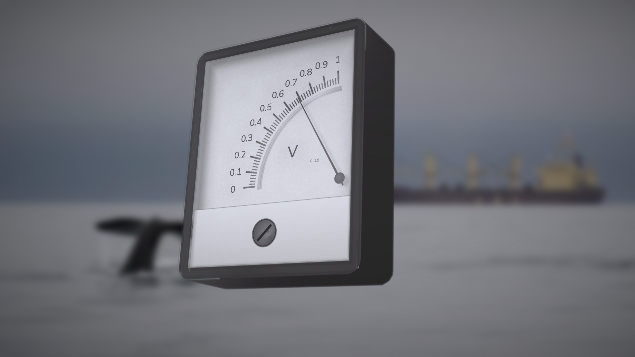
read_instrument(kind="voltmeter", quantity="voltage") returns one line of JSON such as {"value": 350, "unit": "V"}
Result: {"value": 0.7, "unit": "V"}
